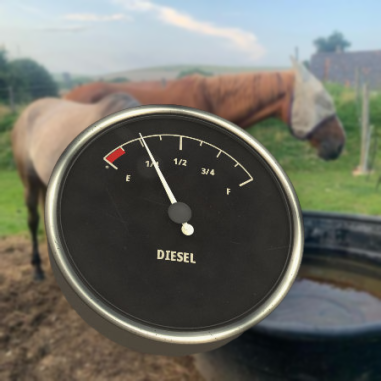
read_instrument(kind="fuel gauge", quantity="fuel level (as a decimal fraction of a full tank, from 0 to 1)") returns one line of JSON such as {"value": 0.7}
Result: {"value": 0.25}
